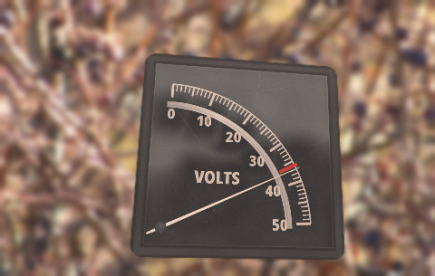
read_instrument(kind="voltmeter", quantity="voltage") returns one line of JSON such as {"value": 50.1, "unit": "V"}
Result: {"value": 37, "unit": "V"}
